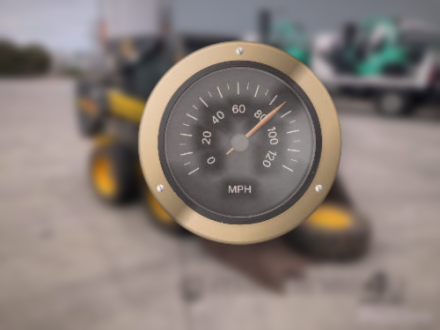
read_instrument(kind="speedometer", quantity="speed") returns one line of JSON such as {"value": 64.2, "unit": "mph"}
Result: {"value": 85, "unit": "mph"}
